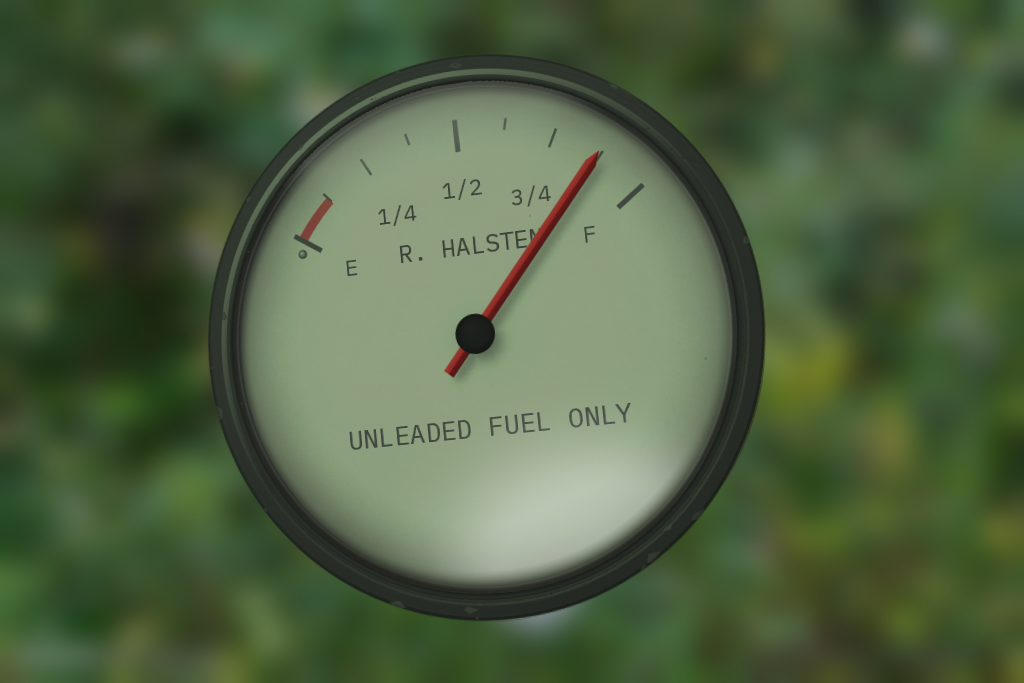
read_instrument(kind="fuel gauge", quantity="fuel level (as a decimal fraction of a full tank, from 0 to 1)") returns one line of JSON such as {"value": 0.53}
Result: {"value": 0.875}
